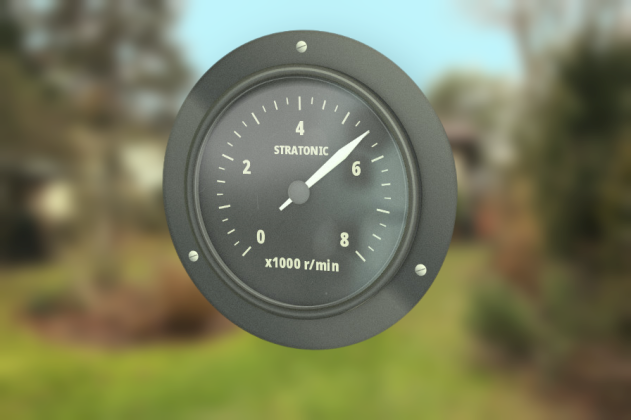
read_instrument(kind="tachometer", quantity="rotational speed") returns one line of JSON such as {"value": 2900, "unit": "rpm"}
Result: {"value": 5500, "unit": "rpm"}
